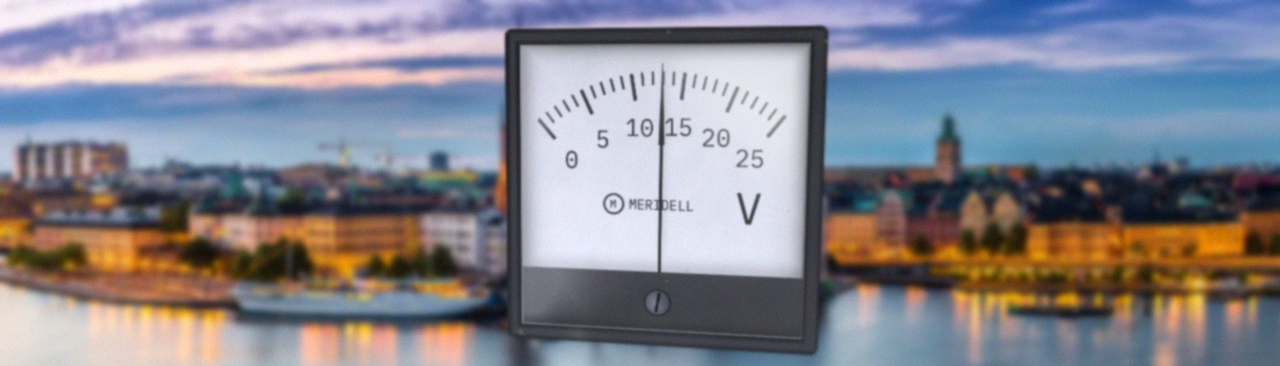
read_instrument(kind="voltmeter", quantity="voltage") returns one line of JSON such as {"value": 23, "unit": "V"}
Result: {"value": 13, "unit": "V"}
